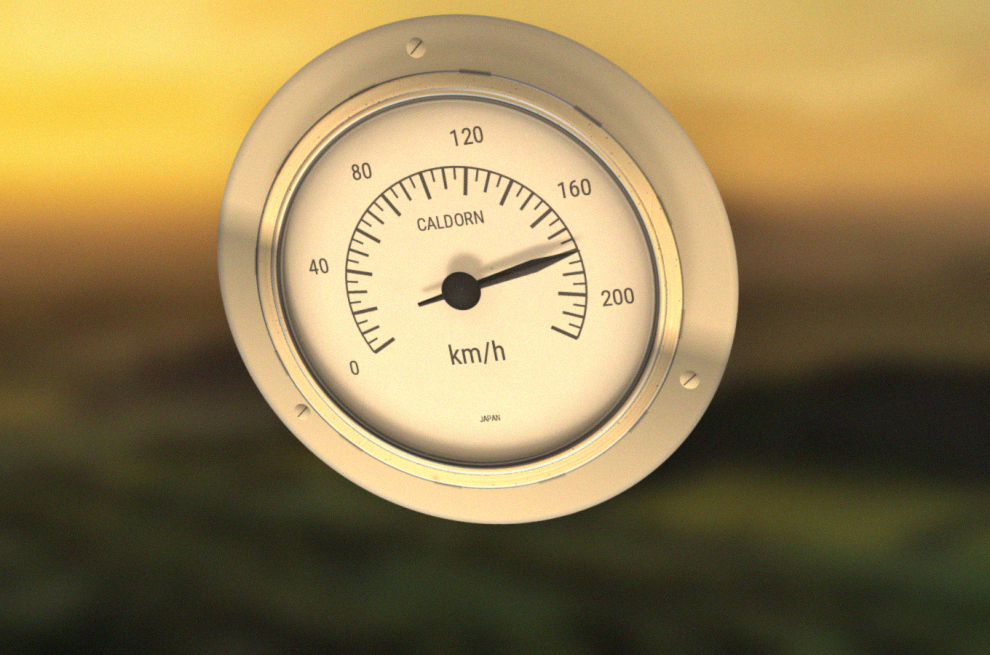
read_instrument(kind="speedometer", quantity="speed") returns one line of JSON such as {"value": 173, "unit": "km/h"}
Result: {"value": 180, "unit": "km/h"}
